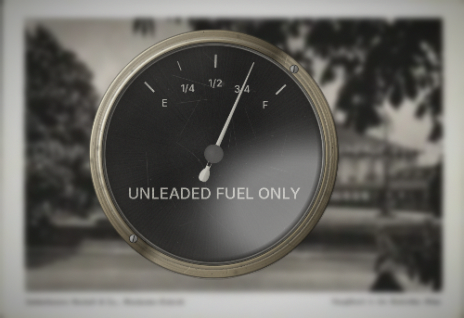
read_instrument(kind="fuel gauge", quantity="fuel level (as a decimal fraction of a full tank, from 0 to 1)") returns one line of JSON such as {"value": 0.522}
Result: {"value": 0.75}
